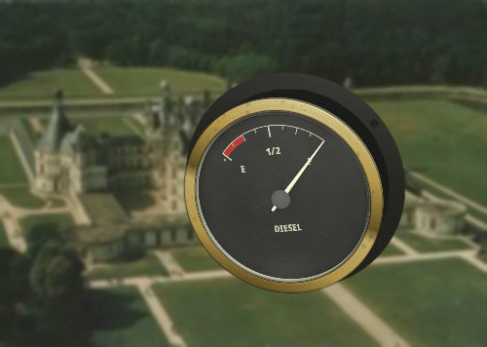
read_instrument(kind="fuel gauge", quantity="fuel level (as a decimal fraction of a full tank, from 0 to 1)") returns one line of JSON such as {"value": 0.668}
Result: {"value": 1}
